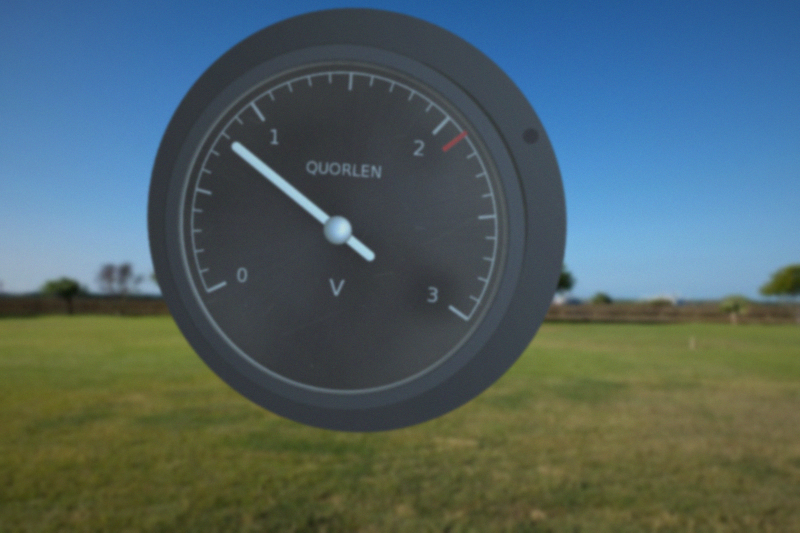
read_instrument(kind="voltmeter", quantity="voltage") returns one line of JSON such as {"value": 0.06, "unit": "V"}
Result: {"value": 0.8, "unit": "V"}
